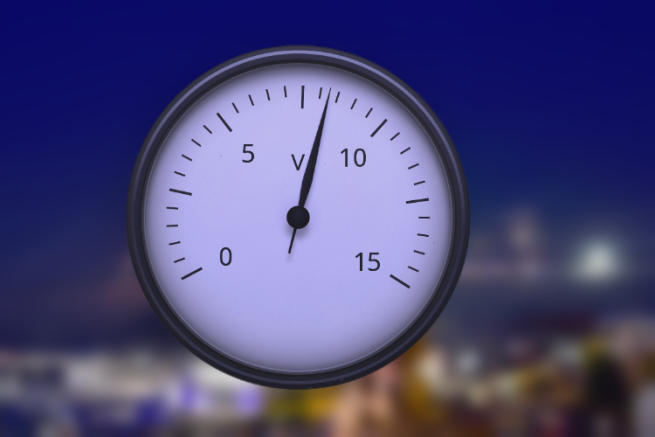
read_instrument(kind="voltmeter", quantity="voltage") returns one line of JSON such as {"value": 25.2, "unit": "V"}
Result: {"value": 8.25, "unit": "V"}
